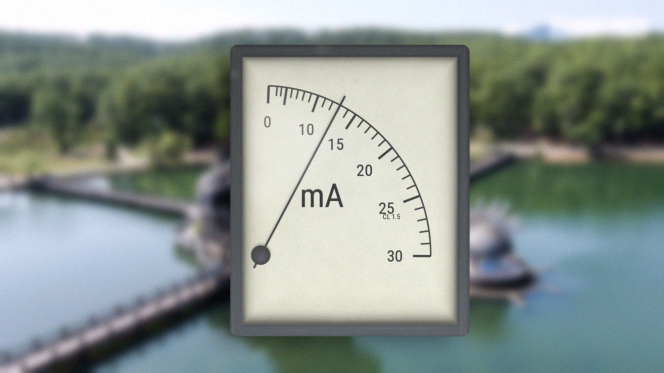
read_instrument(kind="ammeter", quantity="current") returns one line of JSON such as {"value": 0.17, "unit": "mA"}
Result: {"value": 13, "unit": "mA"}
